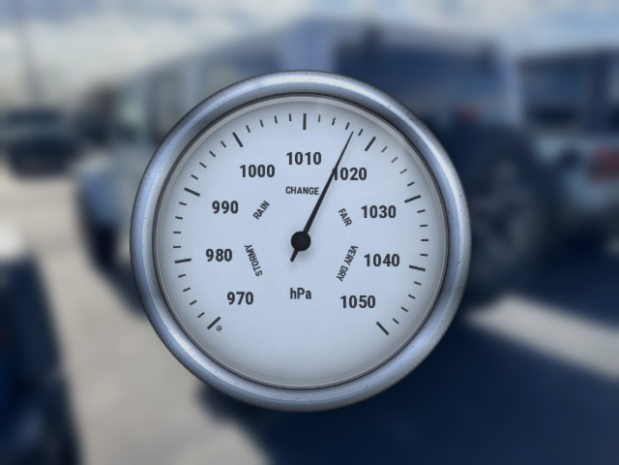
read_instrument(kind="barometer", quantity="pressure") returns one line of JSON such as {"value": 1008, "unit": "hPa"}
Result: {"value": 1017, "unit": "hPa"}
